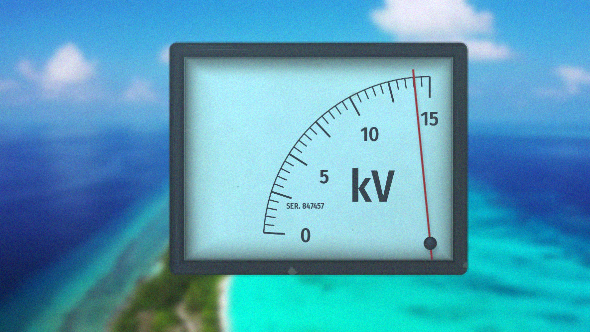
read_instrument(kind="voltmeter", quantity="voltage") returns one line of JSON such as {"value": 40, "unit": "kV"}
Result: {"value": 14, "unit": "kV"}
